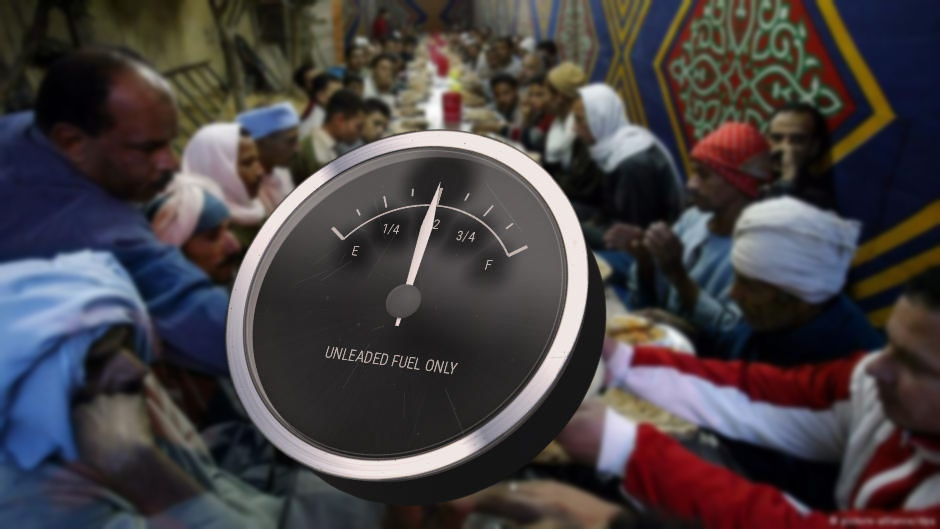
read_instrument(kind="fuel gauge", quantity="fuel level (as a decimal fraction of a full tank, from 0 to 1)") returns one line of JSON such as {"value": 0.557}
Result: {"value": 0.5}
